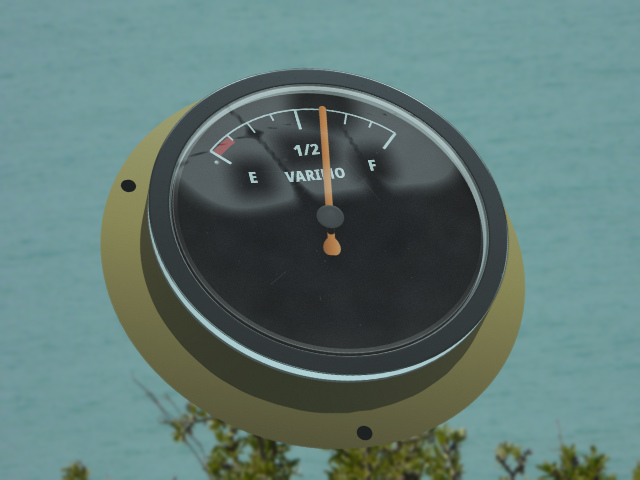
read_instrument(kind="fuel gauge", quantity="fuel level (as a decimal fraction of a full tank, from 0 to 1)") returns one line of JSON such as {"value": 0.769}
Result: {"value": 0.625}
